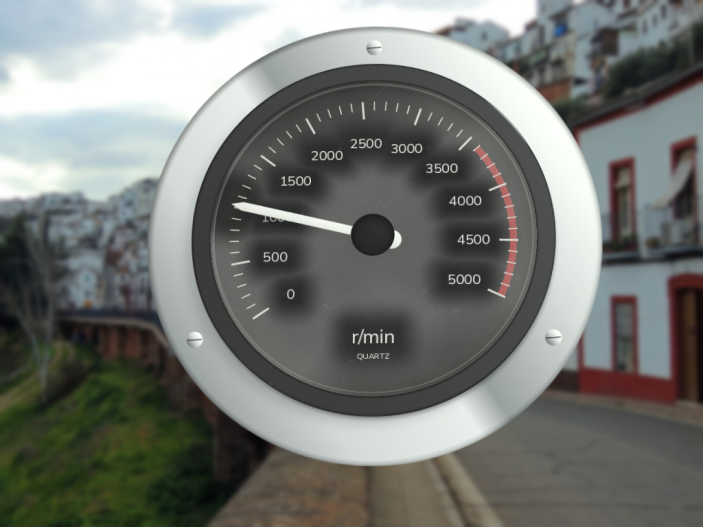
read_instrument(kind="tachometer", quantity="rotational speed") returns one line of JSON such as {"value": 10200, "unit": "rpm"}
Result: {"value": 1000, "unit": "rpm"}
